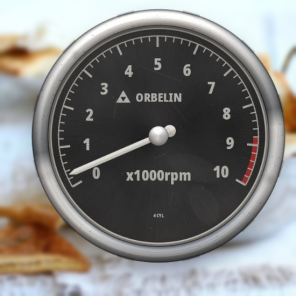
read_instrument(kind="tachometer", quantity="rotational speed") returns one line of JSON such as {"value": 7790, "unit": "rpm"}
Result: {"value": 300, "unit": "rpm"}
